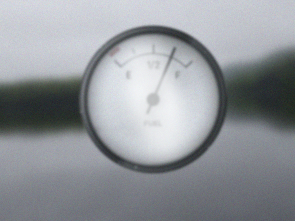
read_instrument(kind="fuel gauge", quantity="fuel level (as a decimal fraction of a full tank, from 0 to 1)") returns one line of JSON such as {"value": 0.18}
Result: {"value": 0.75}
